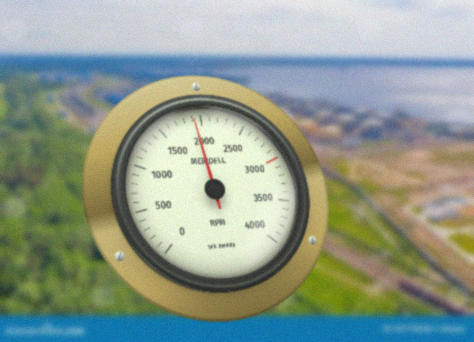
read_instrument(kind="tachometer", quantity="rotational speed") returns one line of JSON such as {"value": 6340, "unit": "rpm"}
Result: {"value": 1900, "unit": "rpm"}
